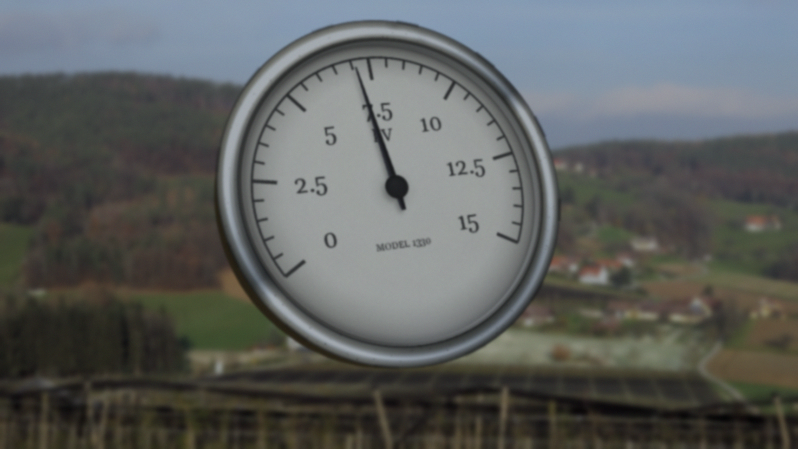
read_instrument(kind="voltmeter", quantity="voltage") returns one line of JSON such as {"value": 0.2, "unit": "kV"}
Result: {"value": 7, "unit": "kV"}
